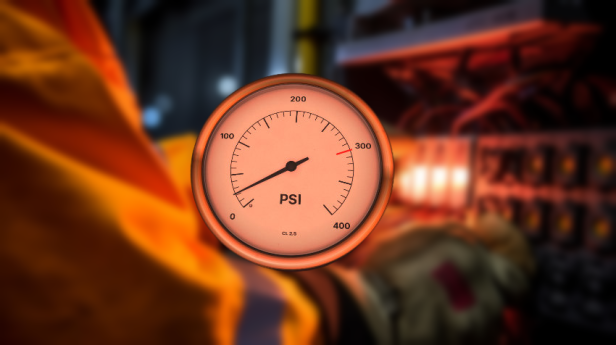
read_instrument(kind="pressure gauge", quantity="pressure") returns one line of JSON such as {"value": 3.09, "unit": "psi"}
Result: {"value": 20, "unit": "psi"}
